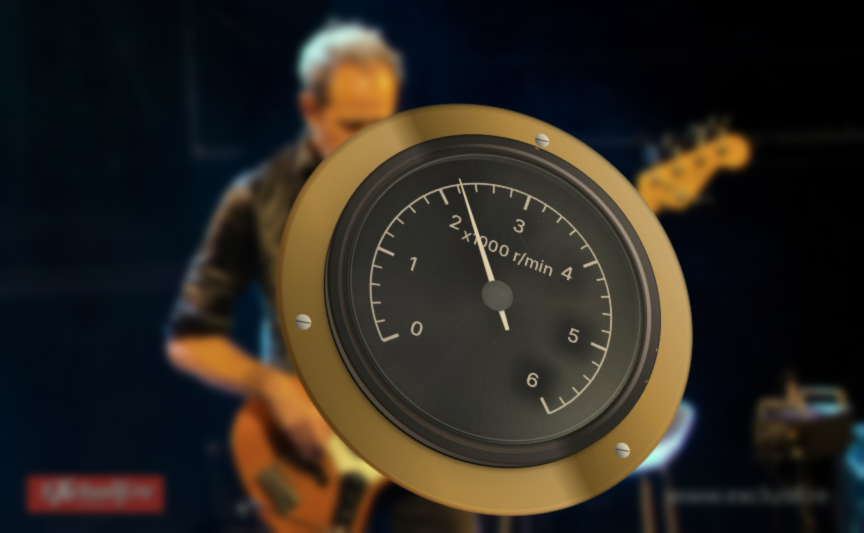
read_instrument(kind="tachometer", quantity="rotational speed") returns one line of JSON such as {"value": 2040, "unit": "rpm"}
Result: {"value": 2200, "unit": "rpm"}
